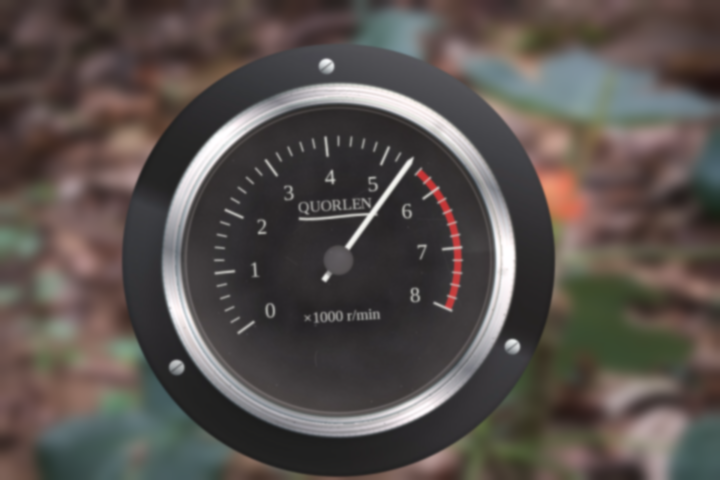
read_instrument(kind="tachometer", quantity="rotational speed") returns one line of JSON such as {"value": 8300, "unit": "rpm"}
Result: {"value": 5400, "unit": "rpm"}
